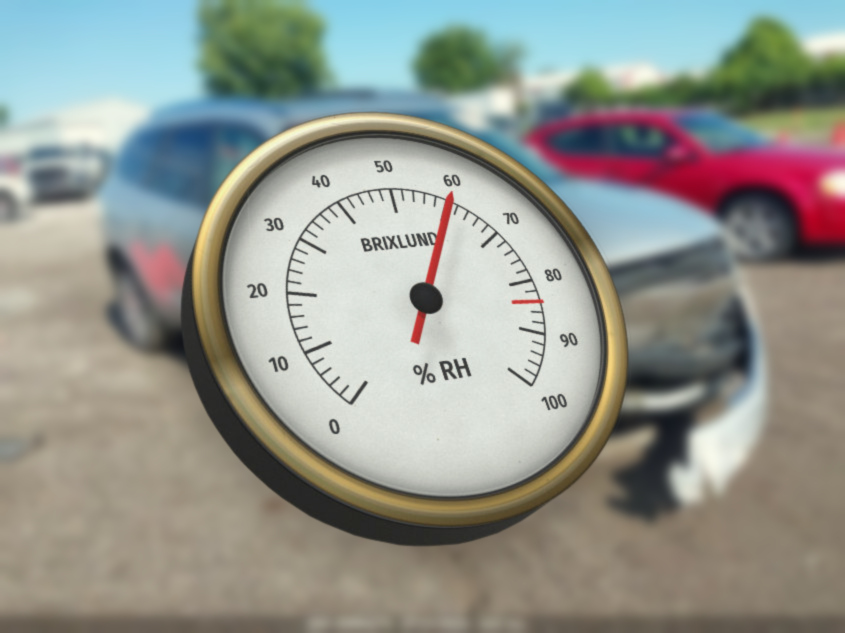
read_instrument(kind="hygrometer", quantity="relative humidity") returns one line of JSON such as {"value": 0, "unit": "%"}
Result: {"value": 60, "unit": "%"}
